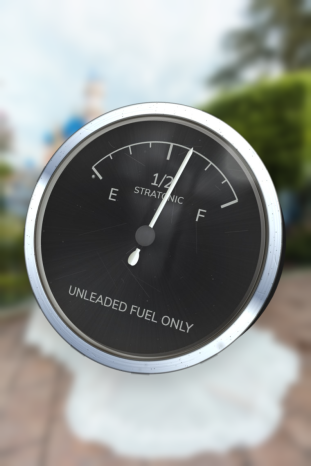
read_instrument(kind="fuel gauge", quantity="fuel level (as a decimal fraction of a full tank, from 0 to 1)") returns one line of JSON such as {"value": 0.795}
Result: {"value": 0.625}
